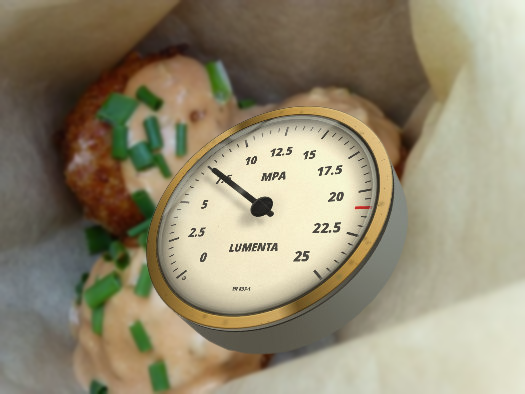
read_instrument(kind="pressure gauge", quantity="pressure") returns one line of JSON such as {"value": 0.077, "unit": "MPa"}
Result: {"value": 7.5, "unit": "MPa"}
